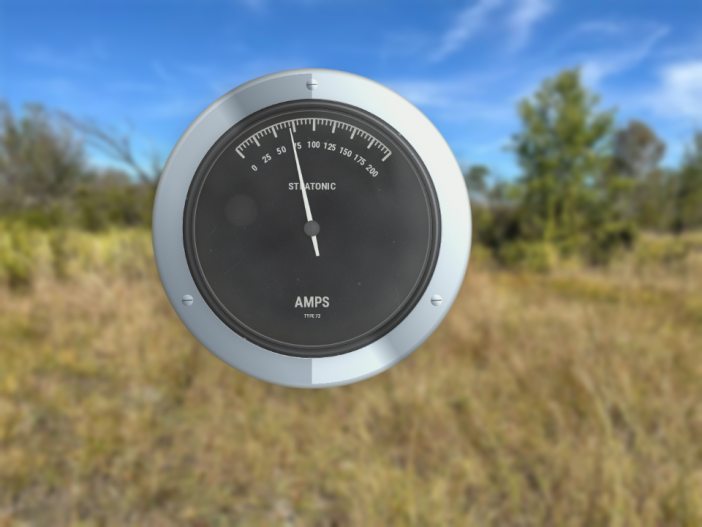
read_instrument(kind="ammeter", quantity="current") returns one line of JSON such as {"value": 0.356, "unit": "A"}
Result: {"value": 70, "unit": "A"}
